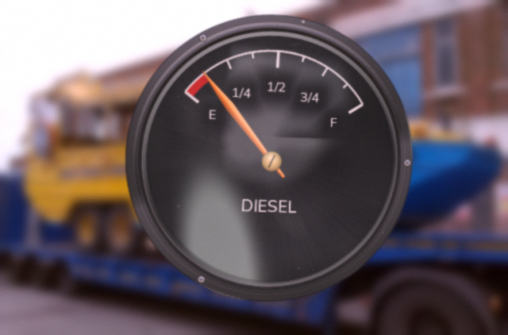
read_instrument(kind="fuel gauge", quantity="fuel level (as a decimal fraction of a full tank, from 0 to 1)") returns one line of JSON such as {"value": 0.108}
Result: {"value": 0.125}
